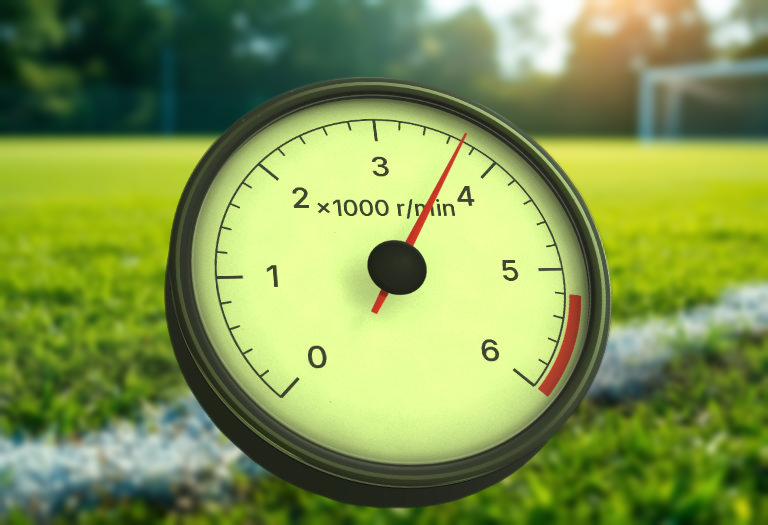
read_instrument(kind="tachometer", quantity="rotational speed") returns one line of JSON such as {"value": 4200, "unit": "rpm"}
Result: {"value": 3700, "unit": "rpm"}
